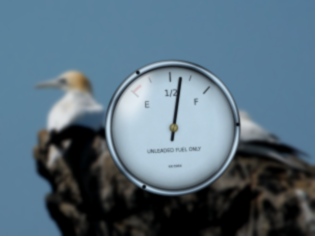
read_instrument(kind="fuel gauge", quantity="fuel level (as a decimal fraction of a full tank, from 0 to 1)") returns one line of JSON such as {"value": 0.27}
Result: {"value": 0.625}
